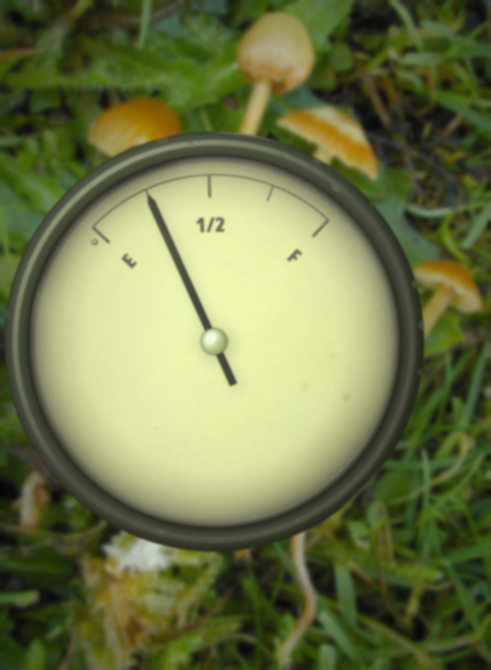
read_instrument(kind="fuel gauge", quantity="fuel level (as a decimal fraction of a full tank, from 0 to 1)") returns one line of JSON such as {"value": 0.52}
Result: {"value": 0.25}
